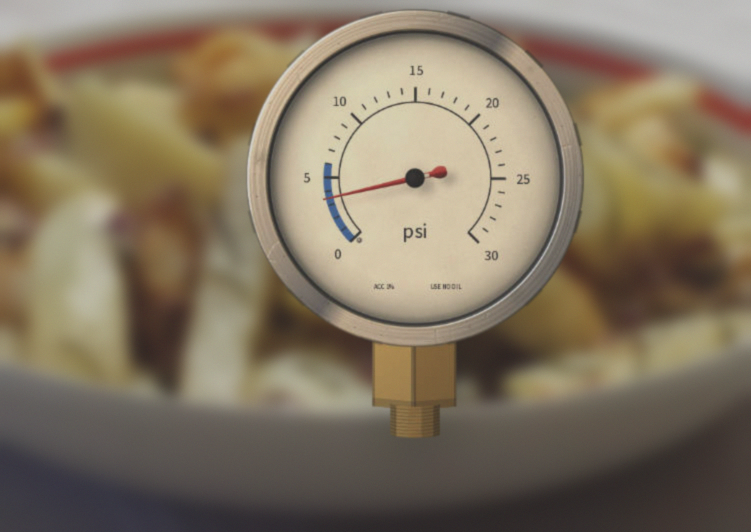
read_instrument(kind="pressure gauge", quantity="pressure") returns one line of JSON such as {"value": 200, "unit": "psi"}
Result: {"value": 3.5, "unit": "psi"}
